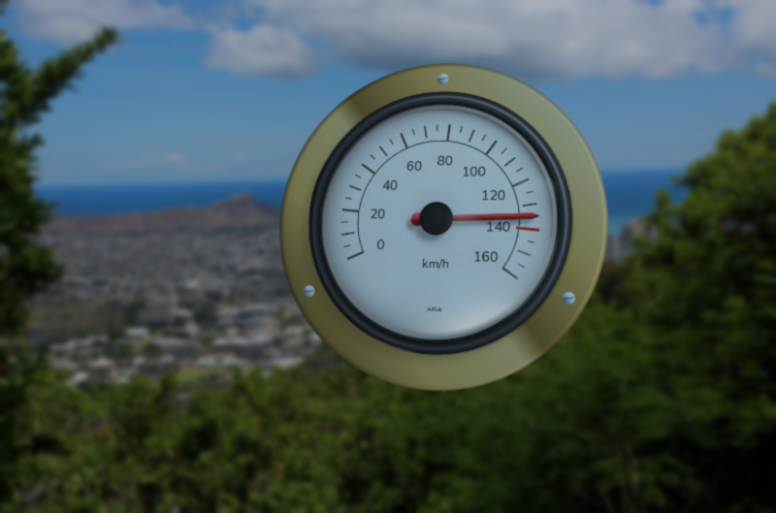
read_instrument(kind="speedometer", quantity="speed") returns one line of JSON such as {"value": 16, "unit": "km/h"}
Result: {"value": 135, "unit": "km/h"}
